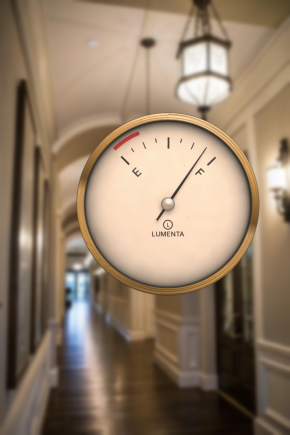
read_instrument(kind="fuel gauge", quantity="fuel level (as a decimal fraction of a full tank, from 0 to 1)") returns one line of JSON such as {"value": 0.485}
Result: {"value": 0.875}
